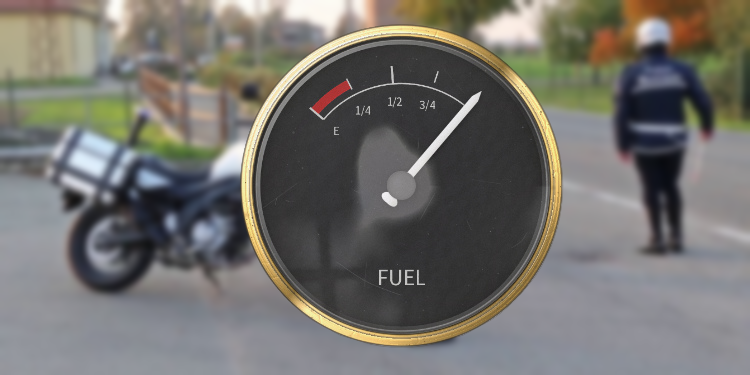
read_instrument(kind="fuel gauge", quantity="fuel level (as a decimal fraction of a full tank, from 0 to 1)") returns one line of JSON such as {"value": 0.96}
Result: {"value": 1}
